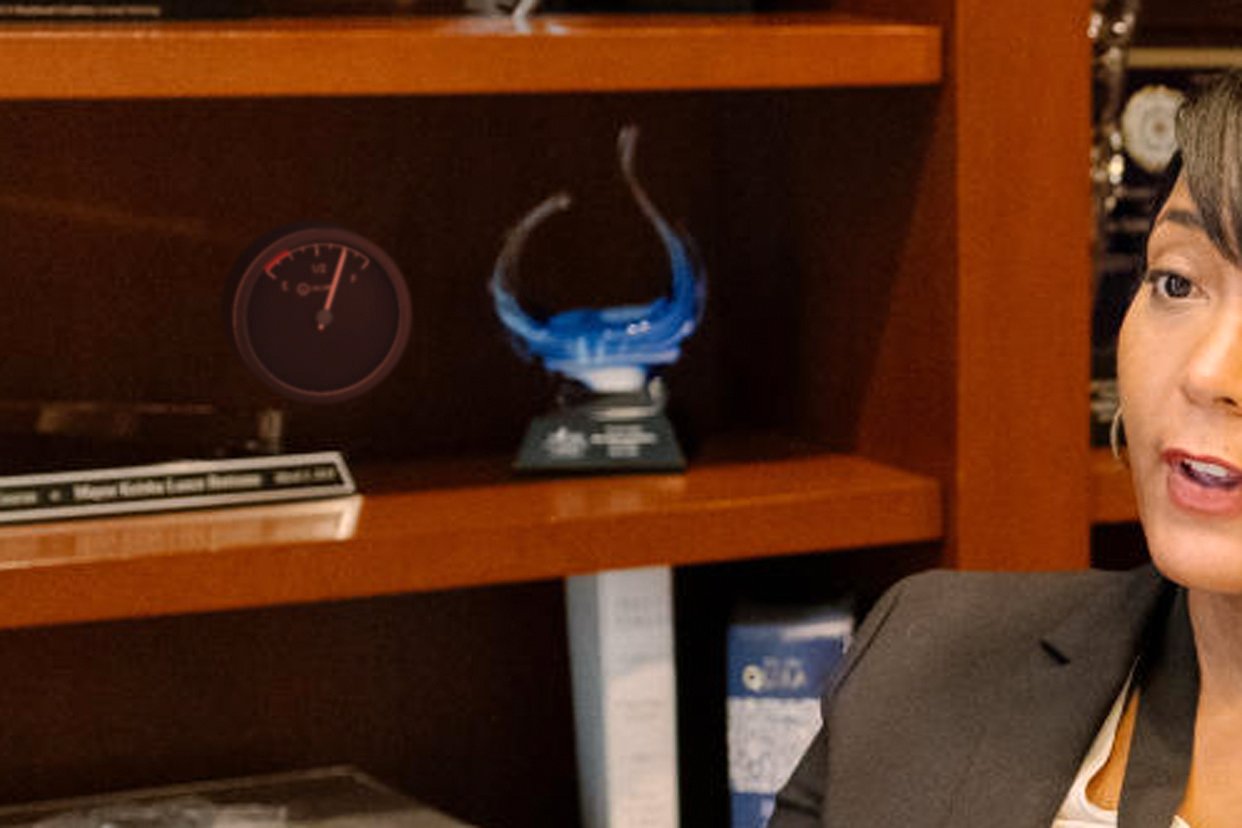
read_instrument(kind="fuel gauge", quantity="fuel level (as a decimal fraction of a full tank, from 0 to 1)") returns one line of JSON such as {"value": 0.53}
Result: {"value": 0.75}
